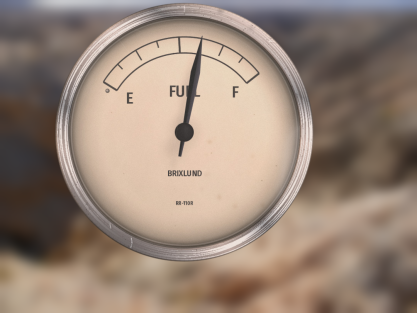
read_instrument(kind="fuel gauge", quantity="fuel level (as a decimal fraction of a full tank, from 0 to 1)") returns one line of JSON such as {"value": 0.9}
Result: {"value": 0.625}
